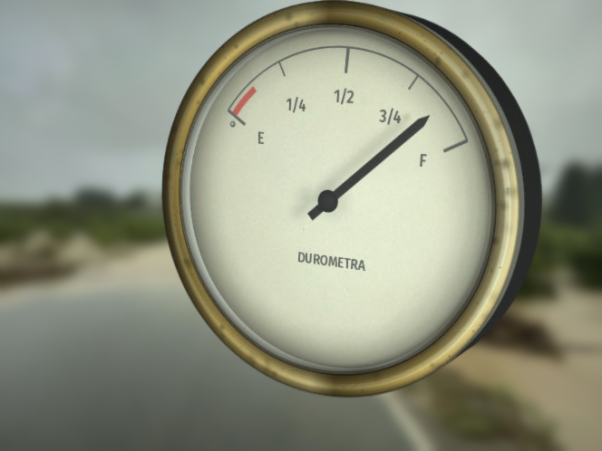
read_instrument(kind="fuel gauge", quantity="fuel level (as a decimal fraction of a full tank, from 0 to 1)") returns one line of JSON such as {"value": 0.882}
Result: {"value": 0.875}
